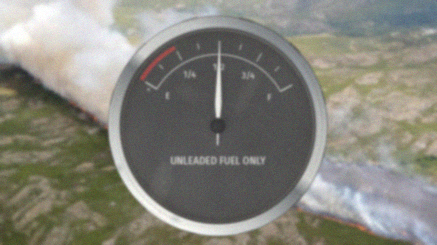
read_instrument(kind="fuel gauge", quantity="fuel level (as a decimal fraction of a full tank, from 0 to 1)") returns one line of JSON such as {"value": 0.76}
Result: {"value": 0.5}
